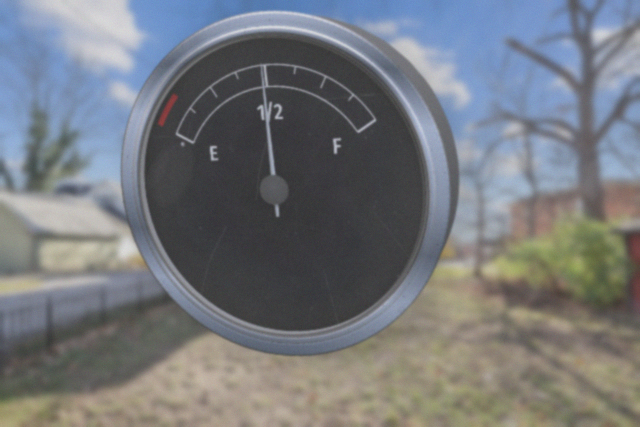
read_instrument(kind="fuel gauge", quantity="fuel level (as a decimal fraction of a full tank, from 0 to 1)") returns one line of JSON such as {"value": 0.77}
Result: {"value": 0.5}
